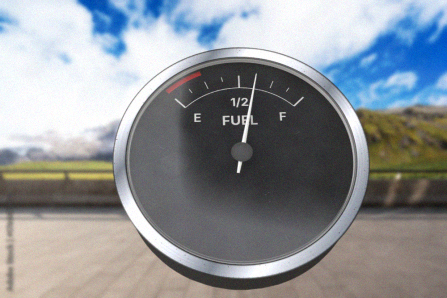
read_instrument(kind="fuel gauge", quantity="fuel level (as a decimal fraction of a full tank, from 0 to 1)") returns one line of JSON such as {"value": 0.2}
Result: {"value": 0.625}
